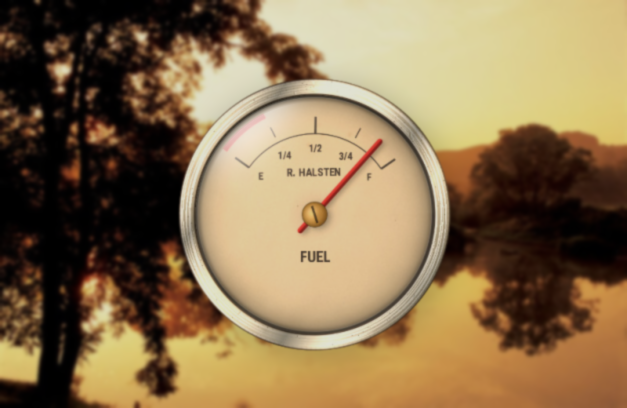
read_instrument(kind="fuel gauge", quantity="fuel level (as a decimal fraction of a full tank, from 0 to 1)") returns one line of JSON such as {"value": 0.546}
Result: {"value": 0.875}
